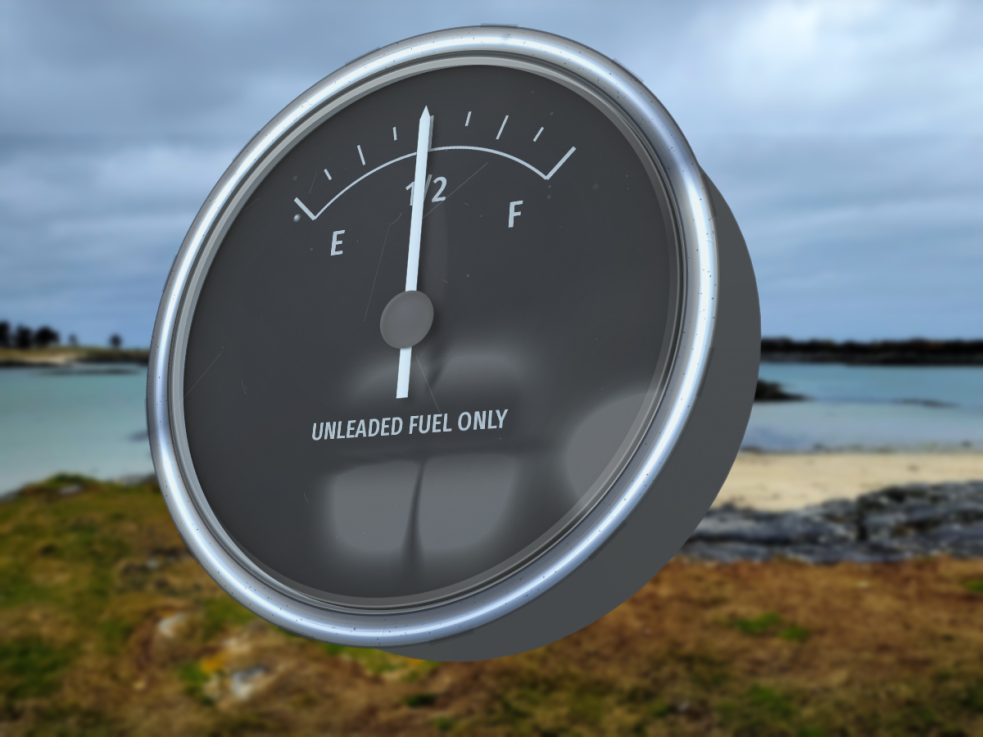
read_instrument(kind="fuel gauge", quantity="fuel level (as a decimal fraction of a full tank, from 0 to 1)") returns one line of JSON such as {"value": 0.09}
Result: {"value": 0.5}
